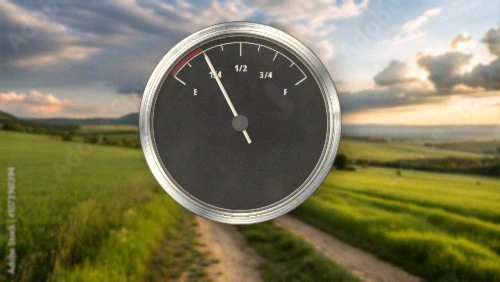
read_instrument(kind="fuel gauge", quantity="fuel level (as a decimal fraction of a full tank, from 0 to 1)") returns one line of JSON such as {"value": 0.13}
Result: {"value": 0.25}
